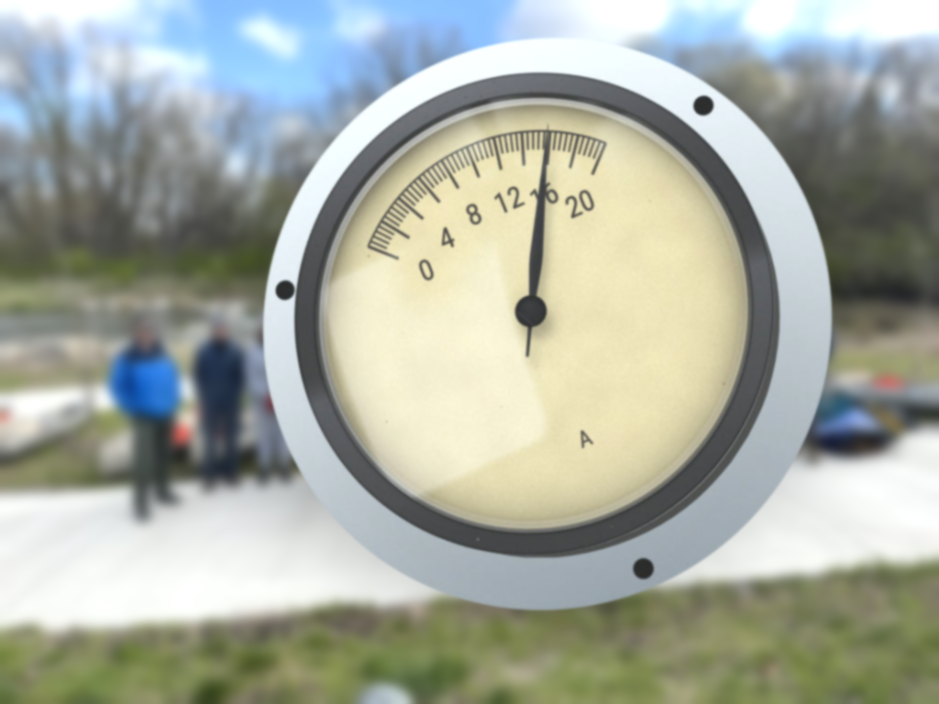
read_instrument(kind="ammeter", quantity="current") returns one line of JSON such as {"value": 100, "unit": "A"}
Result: {"value": 16, "unit": "A"}
